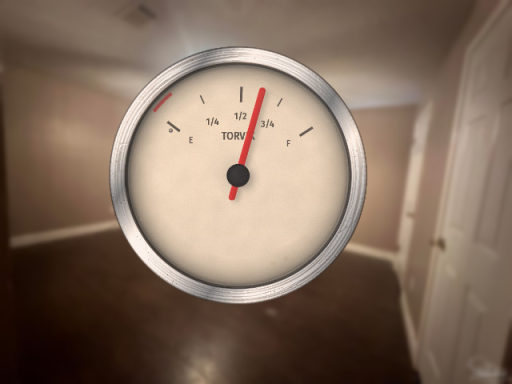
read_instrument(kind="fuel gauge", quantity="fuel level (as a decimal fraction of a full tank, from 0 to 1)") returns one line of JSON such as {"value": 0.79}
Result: {"value": 0.625}
